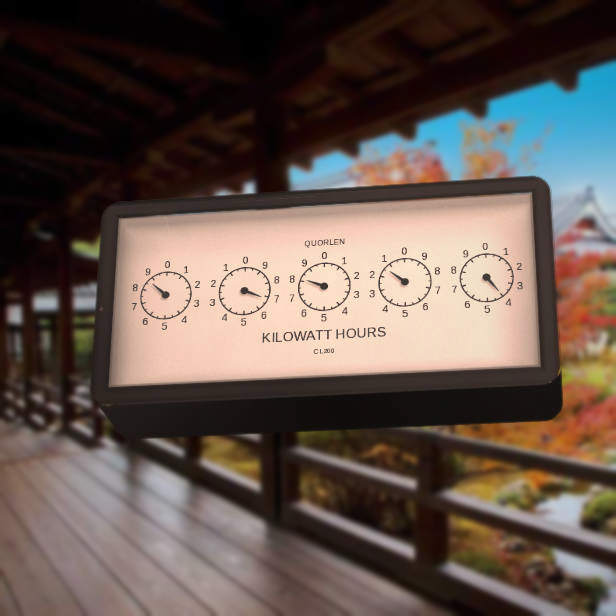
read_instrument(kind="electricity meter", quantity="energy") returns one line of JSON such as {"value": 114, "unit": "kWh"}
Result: {"value": 86814, "unit": "kWh"}
